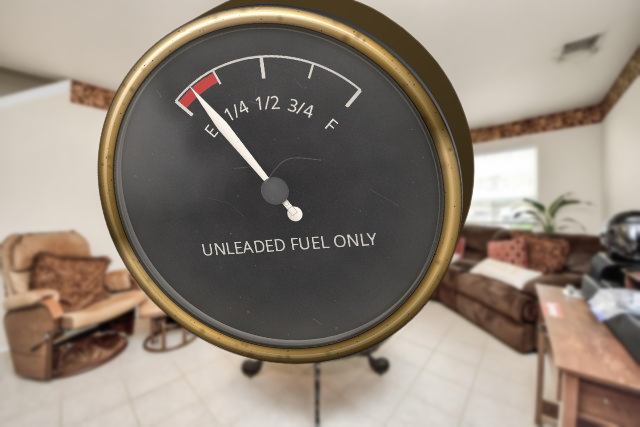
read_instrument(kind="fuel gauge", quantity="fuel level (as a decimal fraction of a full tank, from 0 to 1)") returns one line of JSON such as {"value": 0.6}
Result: {"value": 0.125}
